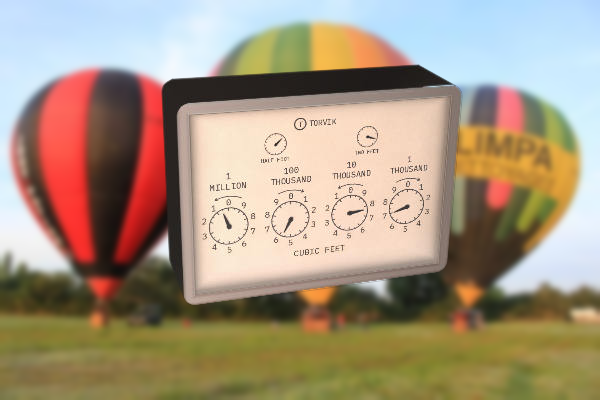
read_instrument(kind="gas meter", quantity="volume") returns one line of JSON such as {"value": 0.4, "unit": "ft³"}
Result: {"value": 57700, "unit": "ft³"}
